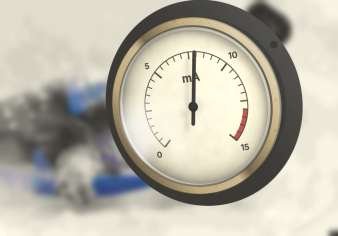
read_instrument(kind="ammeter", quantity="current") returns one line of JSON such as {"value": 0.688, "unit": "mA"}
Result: {"value": 8, "unit": "mA"}
